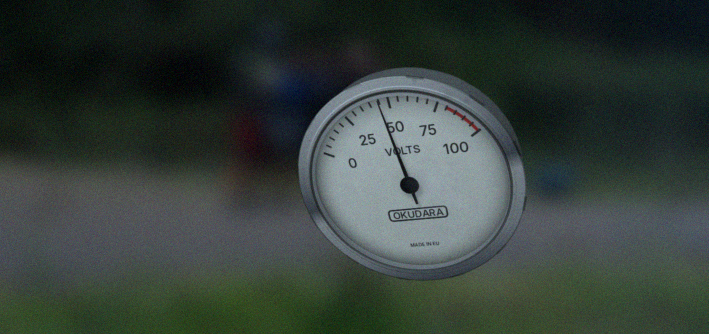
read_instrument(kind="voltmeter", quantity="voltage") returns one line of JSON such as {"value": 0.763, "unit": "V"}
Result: {"value": 45, "unit": "V"}
